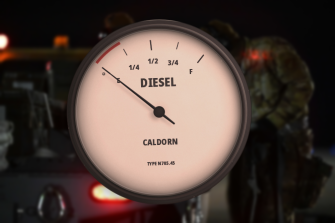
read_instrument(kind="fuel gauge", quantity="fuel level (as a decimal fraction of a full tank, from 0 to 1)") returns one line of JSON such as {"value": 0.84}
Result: {"value": 0}
